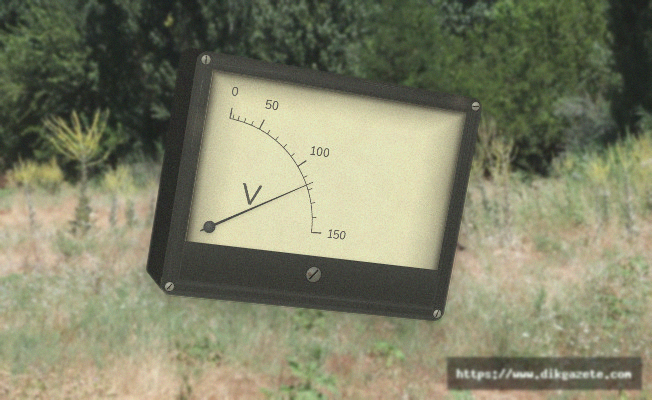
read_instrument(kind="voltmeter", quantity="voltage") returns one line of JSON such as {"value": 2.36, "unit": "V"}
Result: {"value": 115, "unit": "V"}
